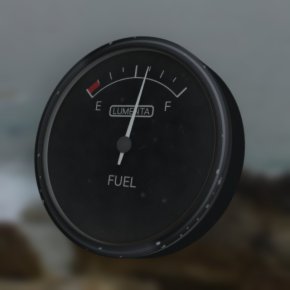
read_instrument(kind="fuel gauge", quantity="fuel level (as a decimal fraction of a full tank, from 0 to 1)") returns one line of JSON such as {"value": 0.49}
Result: {"value": 0.625}
